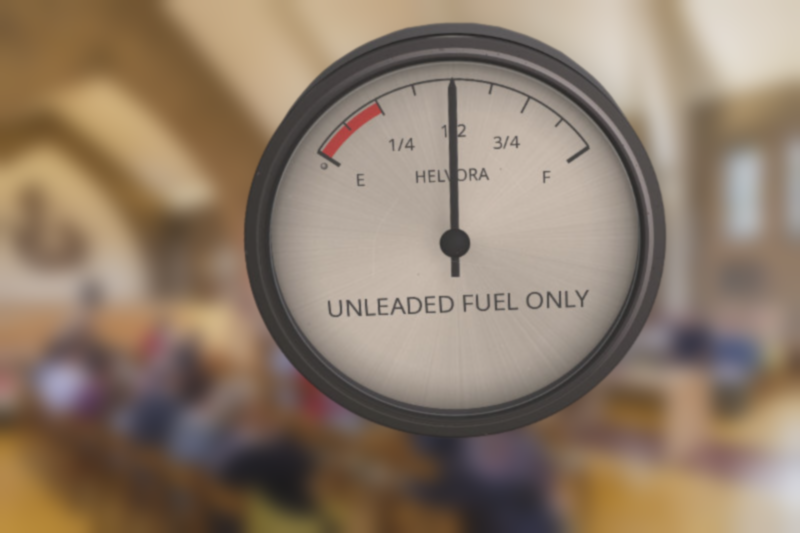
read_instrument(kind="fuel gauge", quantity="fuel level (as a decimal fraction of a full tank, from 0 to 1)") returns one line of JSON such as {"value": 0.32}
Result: {"value": 0.5}
